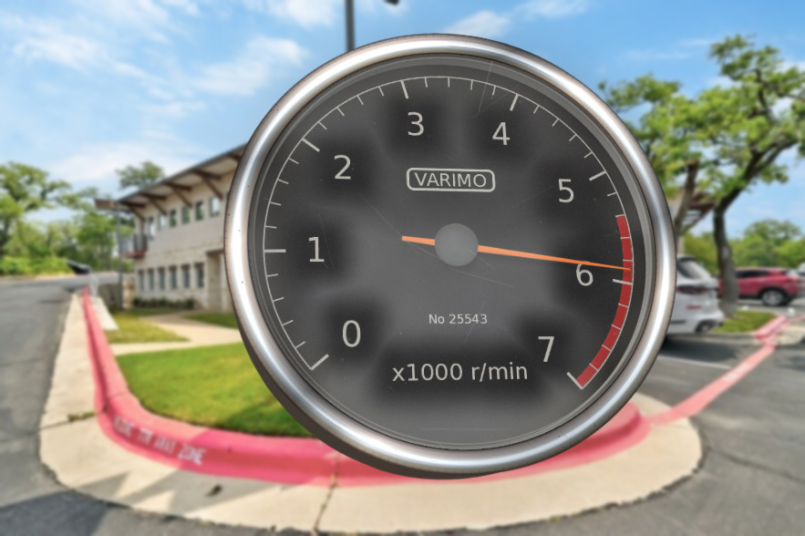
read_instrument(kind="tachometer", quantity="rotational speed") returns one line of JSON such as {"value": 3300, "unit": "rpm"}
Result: {"value": 5900, "unit": "rpm"}
